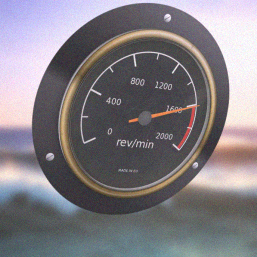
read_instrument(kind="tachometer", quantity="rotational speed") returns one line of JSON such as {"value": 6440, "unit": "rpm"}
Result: {"value": 1600, "unit": "rpm"}
